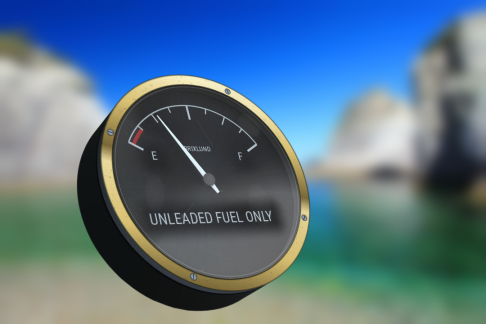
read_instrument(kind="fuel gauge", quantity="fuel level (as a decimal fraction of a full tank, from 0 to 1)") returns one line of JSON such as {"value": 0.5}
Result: {"value": 0.25}
